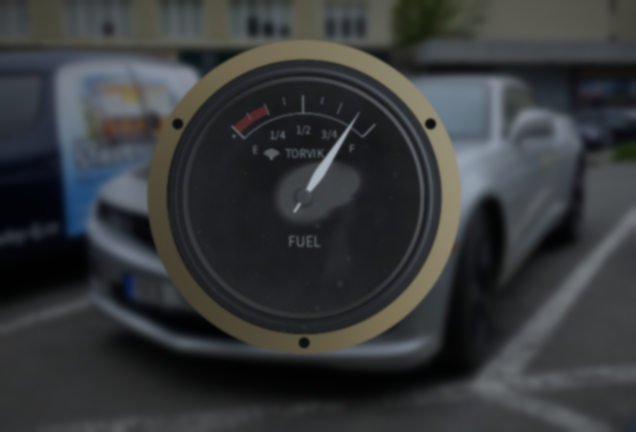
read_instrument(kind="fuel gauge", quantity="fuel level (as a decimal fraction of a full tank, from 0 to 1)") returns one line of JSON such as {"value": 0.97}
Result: {"value": 0.875}
